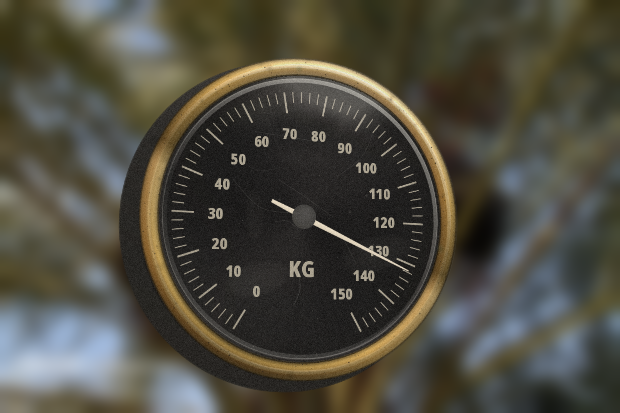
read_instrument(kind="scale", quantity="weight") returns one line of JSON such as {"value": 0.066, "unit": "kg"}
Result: {"value": 132, "unit": "kg"}
